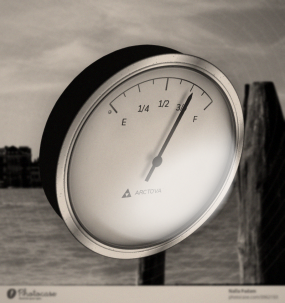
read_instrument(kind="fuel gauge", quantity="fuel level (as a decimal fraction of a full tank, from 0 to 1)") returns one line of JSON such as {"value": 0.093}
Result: {"value": 0.75}
